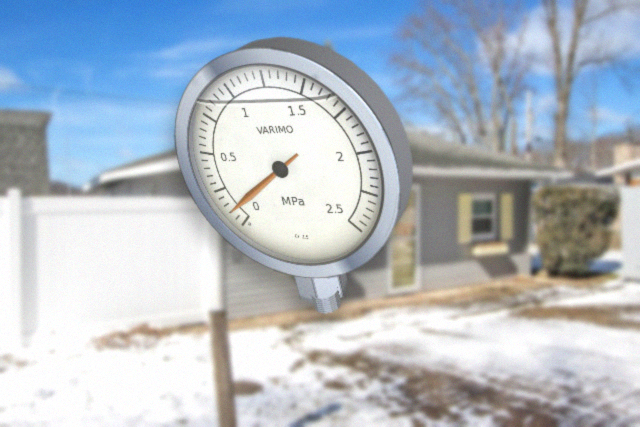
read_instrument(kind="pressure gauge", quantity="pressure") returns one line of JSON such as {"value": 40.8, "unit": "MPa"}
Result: {"value": 0.1, "unit": "MPa"}
